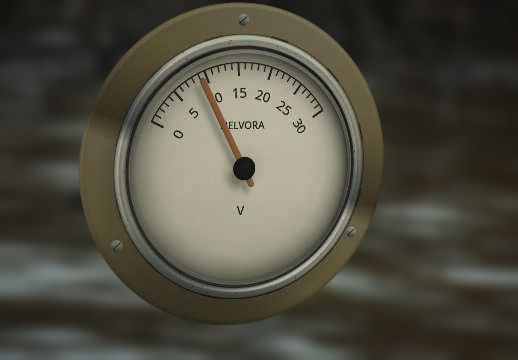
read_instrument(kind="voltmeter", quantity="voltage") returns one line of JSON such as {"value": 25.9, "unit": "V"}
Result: {"value": 9, "unit": "V"}
